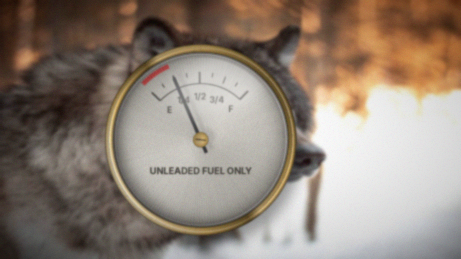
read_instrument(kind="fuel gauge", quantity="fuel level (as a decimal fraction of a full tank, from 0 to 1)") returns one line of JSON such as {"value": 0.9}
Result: {"value": 0.25}
